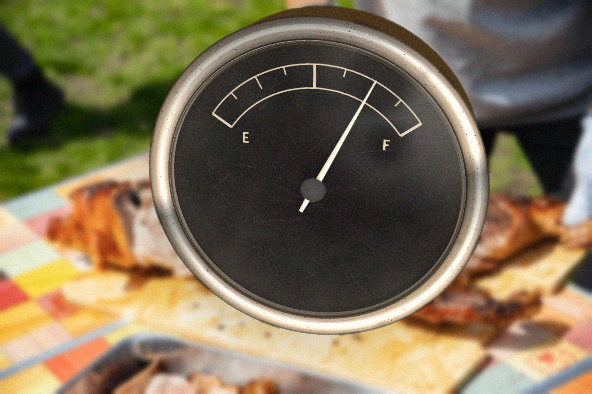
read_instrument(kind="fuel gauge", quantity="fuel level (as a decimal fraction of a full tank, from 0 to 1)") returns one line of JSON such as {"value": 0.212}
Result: {"value": 0.75}
